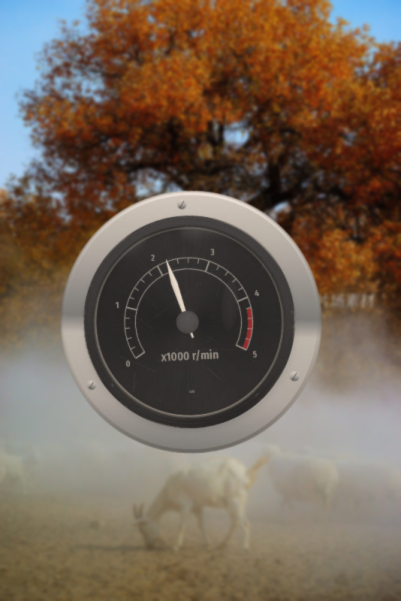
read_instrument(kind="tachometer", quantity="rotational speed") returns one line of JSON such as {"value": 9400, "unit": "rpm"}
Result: {"value": 2200, "unit": "rpm"}
